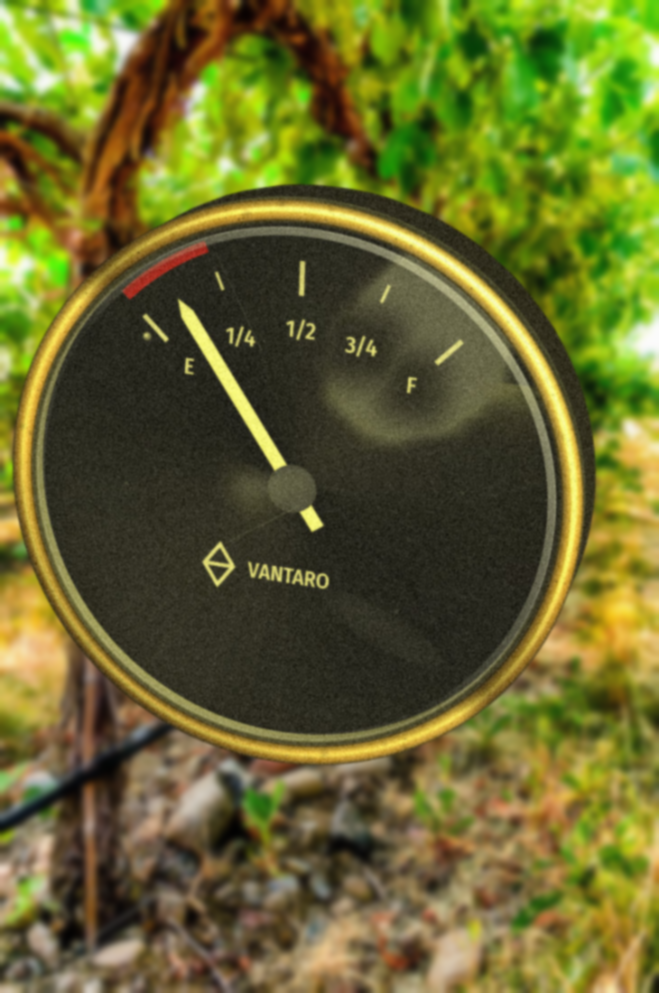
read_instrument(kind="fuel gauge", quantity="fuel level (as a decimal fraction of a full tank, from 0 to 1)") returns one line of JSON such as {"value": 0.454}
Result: {"value": 0.125}
